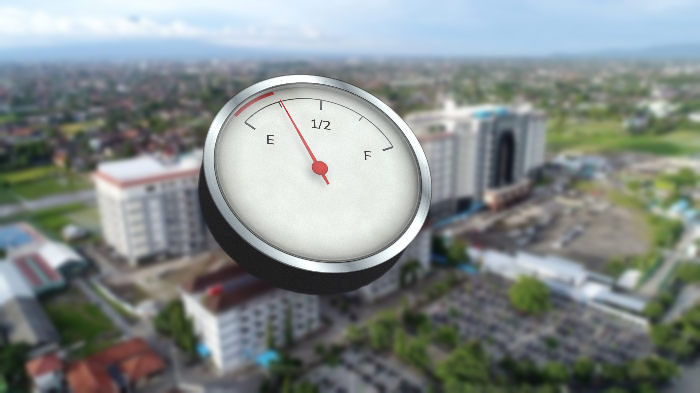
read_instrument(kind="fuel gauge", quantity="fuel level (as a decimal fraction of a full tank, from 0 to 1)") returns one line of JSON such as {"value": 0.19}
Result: {"value": 0.25}
